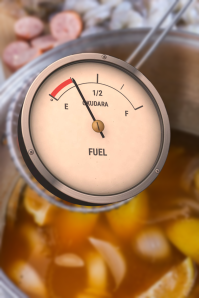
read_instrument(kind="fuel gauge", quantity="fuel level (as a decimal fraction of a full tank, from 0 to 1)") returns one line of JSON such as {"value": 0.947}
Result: {"value": 0.25}
